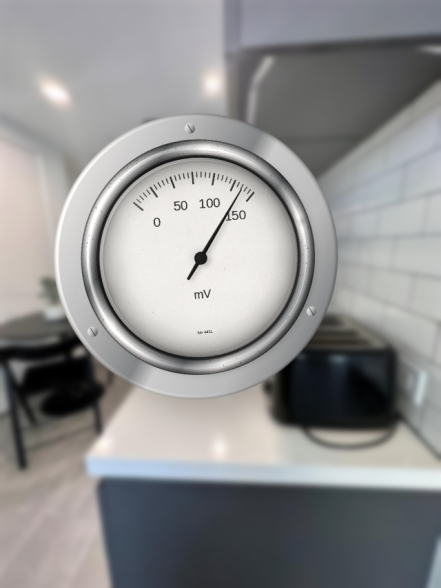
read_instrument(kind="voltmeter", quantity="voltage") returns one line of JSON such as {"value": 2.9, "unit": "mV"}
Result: {"value": 135, "unit": "mV"}
